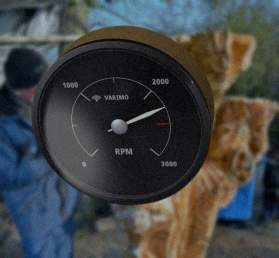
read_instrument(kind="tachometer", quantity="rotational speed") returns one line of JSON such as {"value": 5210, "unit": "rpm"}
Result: {"value": 2250, "unit": "rpm"}
